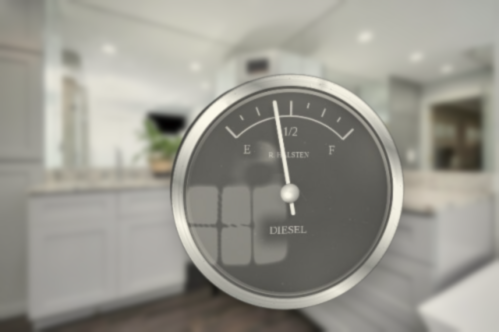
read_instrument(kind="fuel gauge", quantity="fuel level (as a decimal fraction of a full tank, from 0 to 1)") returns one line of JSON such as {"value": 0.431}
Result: {"value": 0.375}
